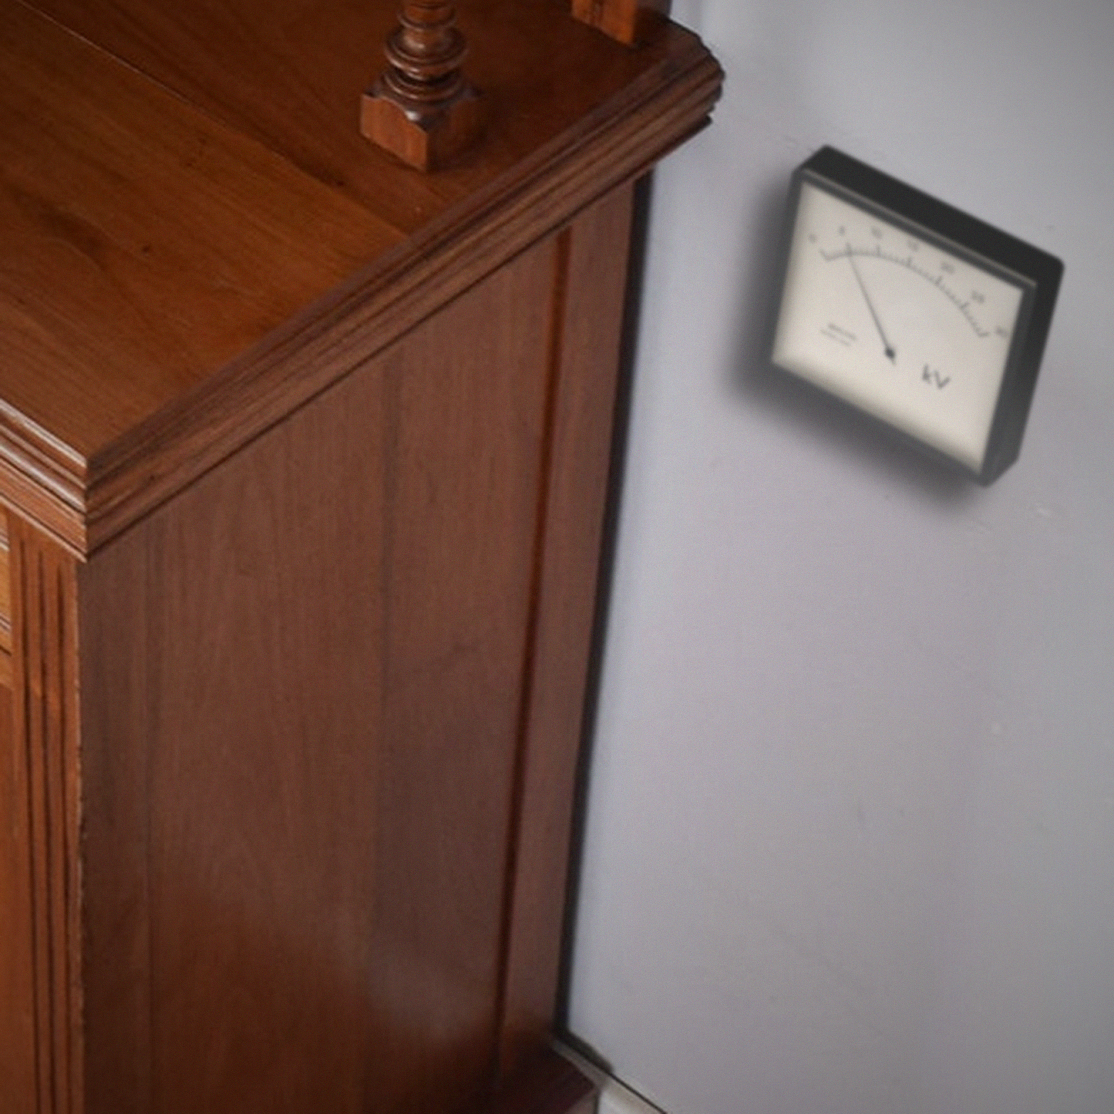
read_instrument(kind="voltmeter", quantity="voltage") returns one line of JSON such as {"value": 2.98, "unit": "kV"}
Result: {"value": 5, "unit": "kV"}
